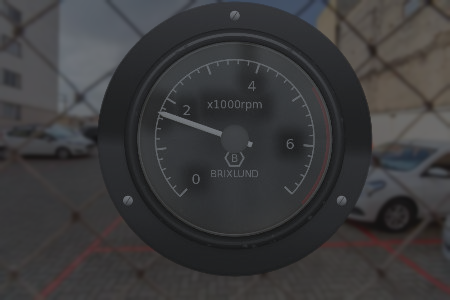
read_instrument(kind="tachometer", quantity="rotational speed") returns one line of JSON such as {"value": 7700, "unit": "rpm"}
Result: {"value": 1700, "unit": "rpm"}
